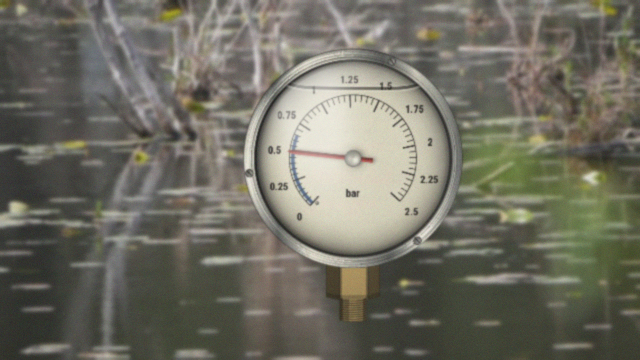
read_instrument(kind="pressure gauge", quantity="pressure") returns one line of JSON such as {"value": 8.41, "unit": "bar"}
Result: {"value": 0.5, "unit": "bar"}
